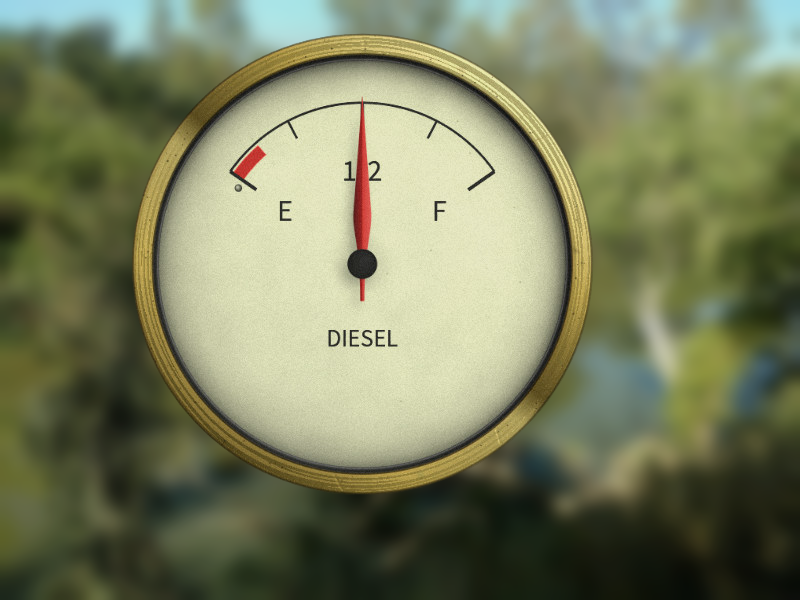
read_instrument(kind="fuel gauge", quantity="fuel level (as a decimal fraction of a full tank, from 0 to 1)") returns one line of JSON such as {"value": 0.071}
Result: {"value": 0.5}
